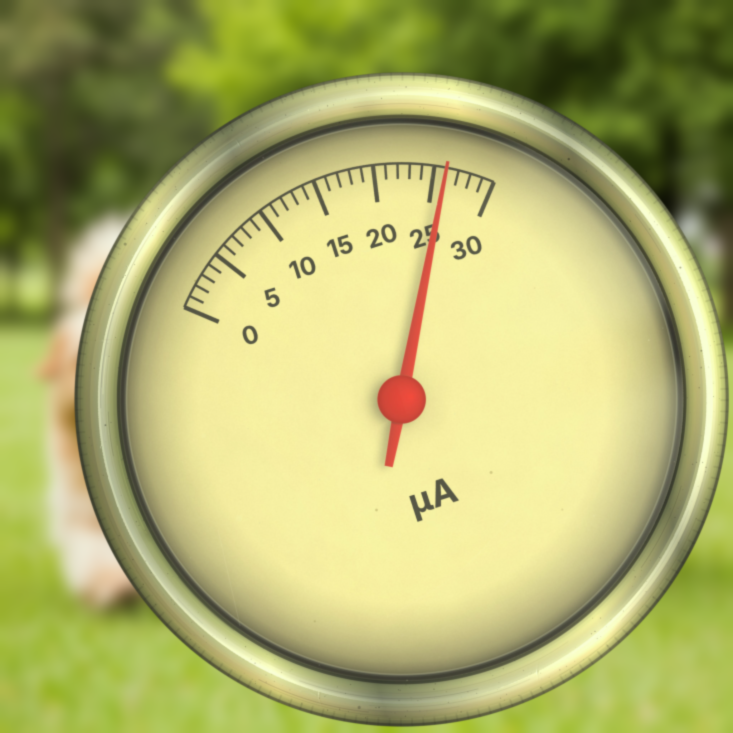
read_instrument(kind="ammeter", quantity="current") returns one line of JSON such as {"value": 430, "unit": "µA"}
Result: {"value": 26, "unit": "µA"}
